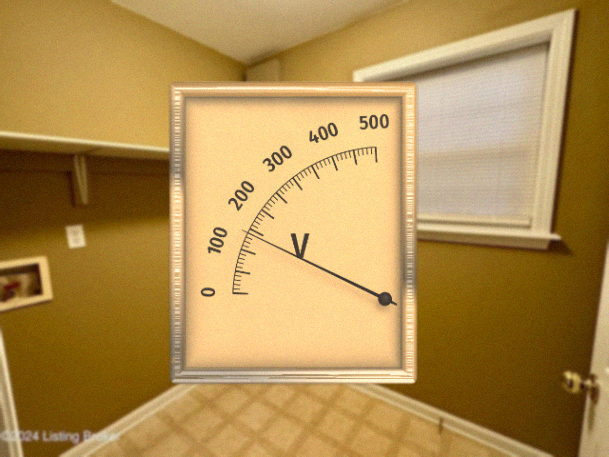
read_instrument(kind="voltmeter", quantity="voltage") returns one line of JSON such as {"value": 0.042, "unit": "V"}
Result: {"value": 140, "unit": "V"}
